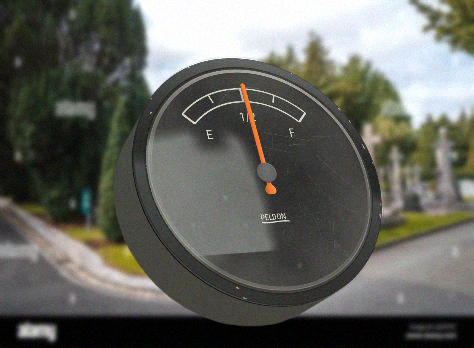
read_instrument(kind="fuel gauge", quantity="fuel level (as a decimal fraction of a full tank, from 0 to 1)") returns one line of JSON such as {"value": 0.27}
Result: {"value": 0.5}
